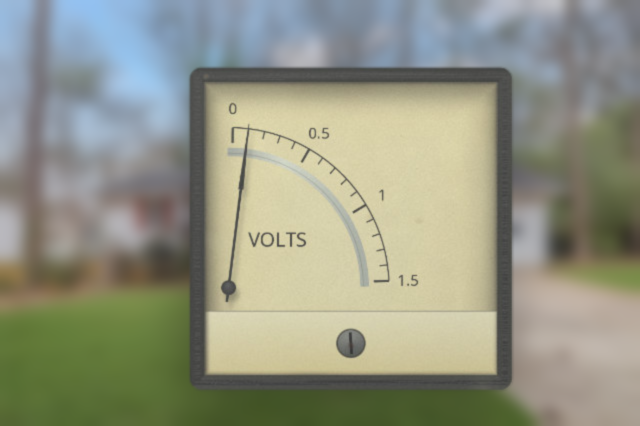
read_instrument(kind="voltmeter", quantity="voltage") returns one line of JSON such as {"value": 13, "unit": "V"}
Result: {"value": 0.1, "unit": "V"}
